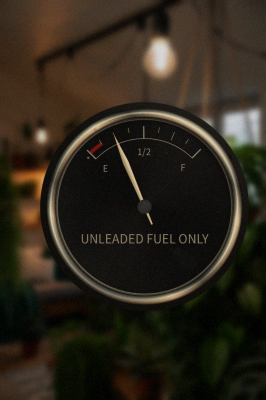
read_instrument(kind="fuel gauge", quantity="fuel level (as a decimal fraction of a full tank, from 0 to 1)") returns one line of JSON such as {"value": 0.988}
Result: {"value": 0.25}
